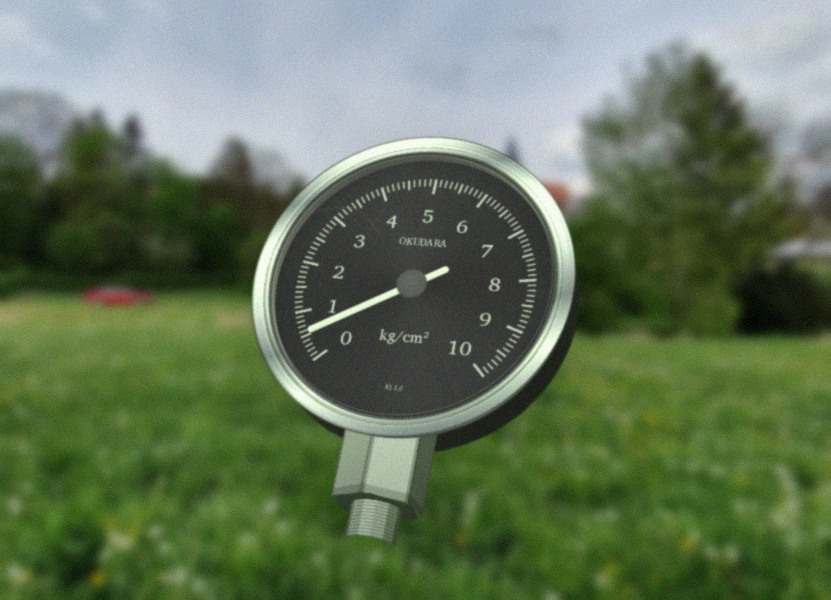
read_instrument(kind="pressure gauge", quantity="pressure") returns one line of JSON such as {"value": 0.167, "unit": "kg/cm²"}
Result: {"value": 0.5, "unit": "kg/cm²"}
